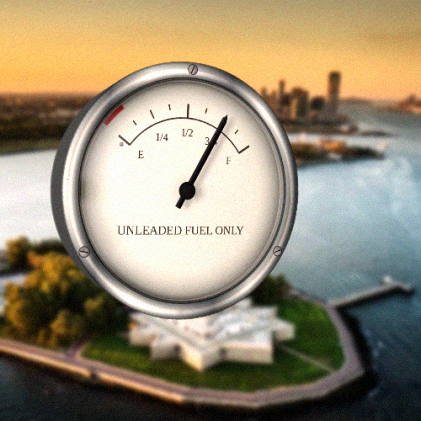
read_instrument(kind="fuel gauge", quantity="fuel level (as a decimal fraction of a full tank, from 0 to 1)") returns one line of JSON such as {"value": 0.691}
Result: {"value": 0.75}
